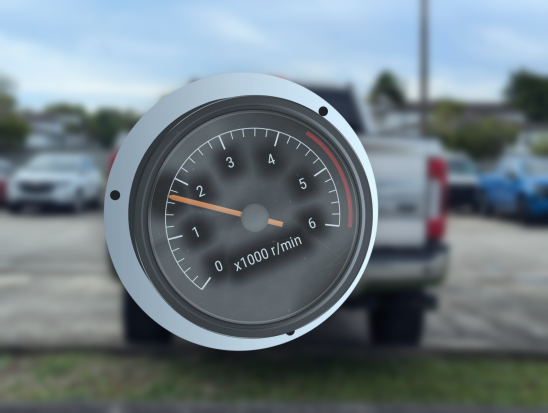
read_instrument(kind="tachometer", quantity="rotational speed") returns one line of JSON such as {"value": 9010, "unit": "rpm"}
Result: {"value": 1700, "unit": "rpm"}
